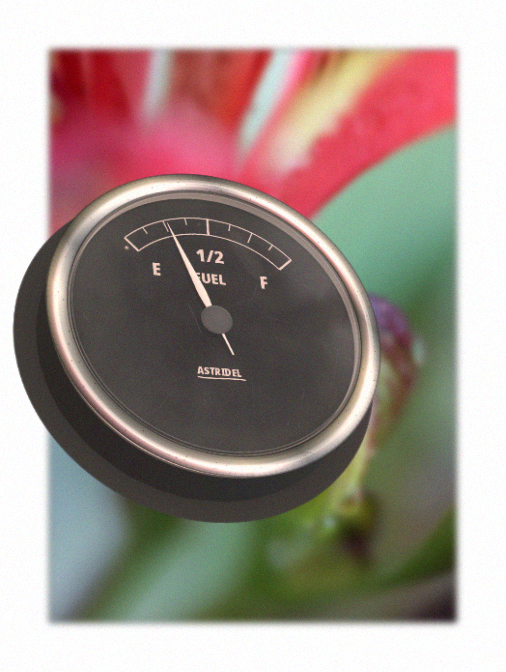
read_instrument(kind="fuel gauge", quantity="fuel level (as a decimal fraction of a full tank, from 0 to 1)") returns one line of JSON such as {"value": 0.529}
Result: {"value": 0.25}
